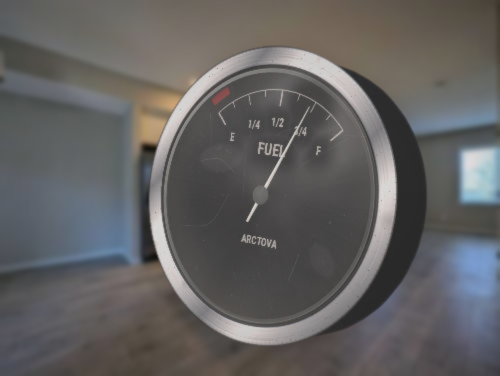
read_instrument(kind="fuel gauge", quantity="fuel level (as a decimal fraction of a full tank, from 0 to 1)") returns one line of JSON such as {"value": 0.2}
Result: {"value": 0.75}
